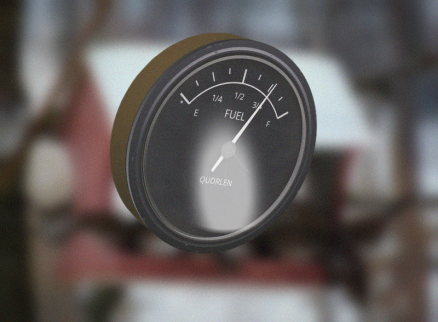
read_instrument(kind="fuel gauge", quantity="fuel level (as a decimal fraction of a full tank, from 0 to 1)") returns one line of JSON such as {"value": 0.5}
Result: {"value": 0.75}
